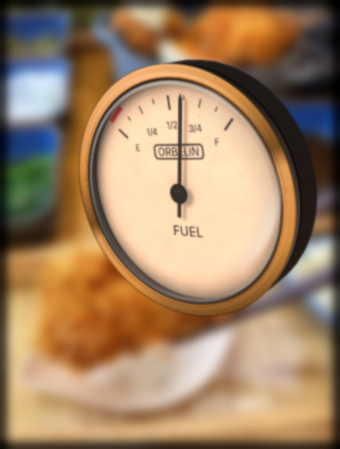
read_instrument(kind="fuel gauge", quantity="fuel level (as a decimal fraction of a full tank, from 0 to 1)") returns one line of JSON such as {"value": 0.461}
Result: {"value": 0.625}
